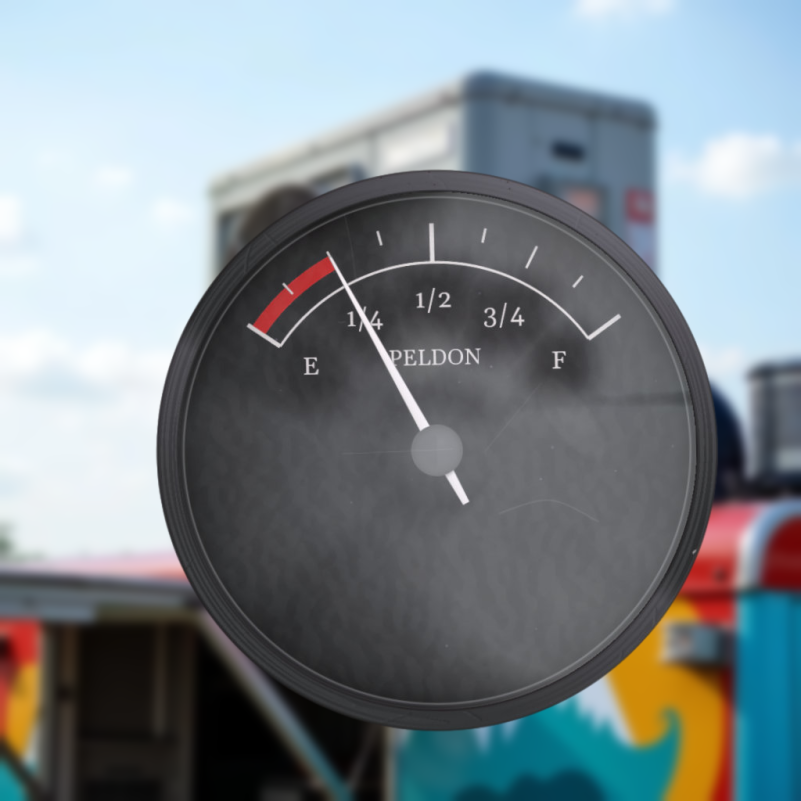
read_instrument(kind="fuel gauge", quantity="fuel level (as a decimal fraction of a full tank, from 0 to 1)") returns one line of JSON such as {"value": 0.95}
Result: {"value": 0.25}
